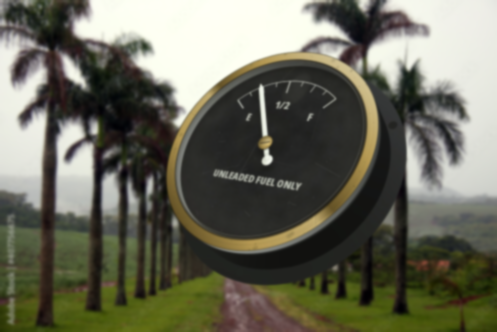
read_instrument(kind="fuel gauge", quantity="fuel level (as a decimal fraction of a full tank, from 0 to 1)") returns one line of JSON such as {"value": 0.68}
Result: {"value": 0.25}
